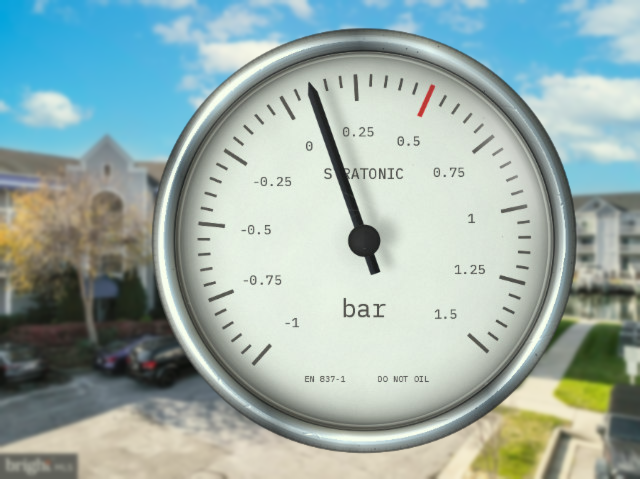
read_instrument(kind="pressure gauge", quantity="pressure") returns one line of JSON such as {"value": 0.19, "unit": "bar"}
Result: {"value": 0.1, "unit": "bar"}
